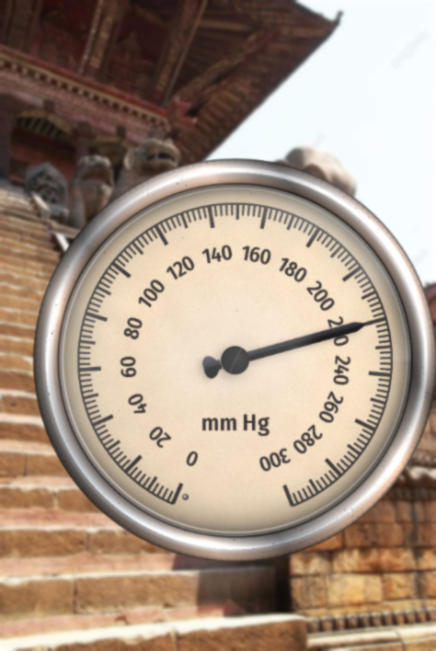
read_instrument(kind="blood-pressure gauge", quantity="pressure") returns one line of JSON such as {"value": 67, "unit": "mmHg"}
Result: {"value": 220, "unit": "mmHg"}
